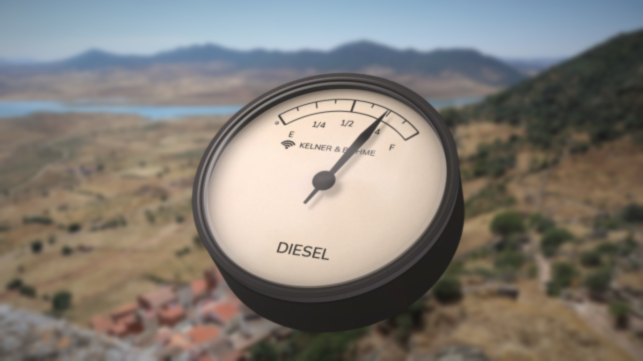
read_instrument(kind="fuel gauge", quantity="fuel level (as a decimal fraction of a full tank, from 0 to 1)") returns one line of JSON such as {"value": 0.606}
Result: {"value": 0.75}
